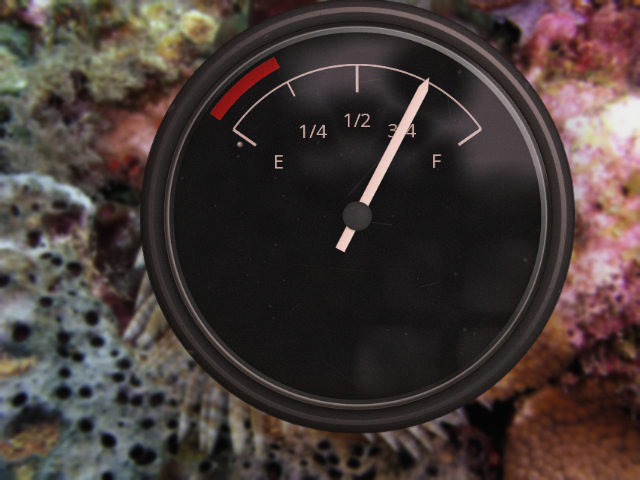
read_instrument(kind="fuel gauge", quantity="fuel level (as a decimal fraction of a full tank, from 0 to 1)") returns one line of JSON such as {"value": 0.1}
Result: {"value": 0.75}
